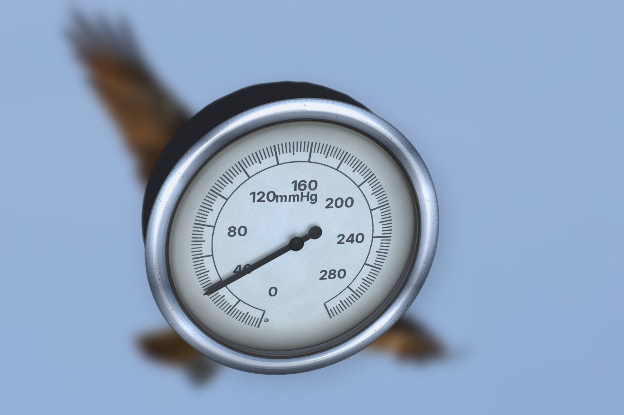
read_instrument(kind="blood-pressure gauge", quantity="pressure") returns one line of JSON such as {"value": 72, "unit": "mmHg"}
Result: {"value": 40, "unit": "mmHg"}
